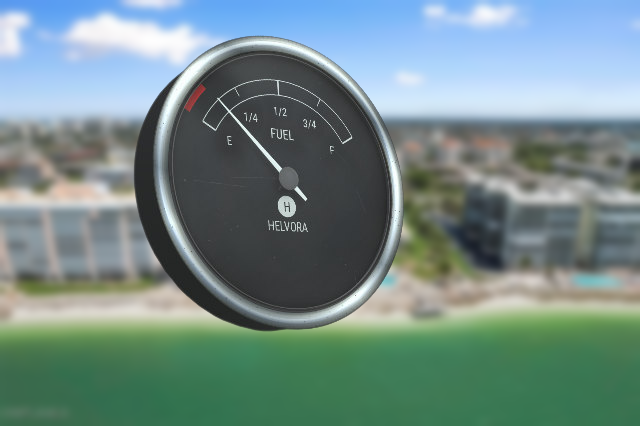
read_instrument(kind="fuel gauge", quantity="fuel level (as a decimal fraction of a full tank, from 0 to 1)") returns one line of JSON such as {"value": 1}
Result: {"value": 0.125}
